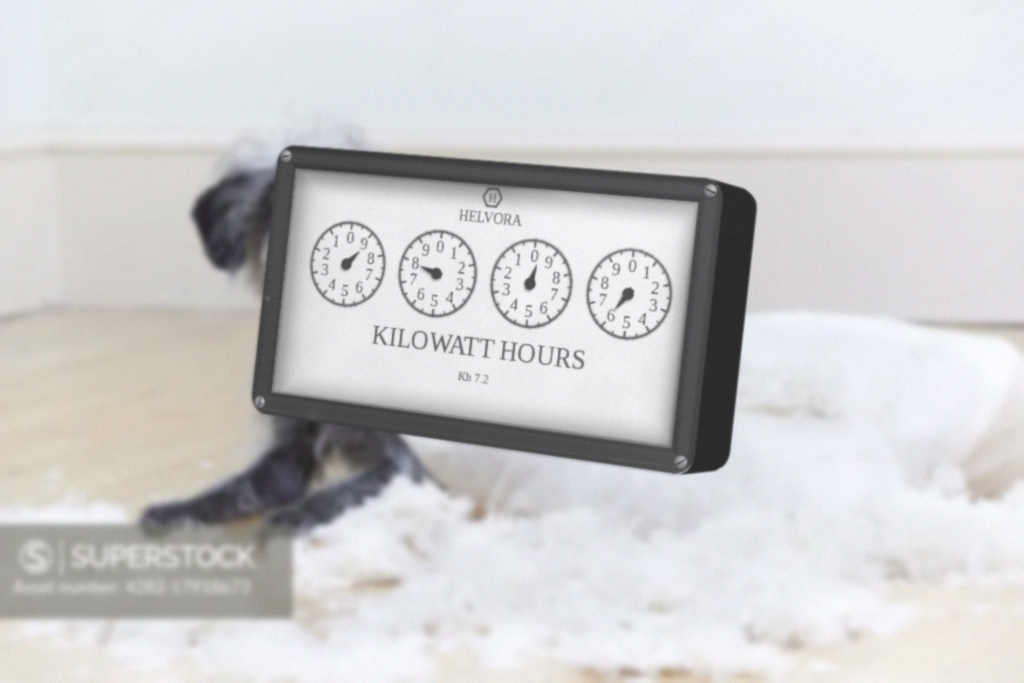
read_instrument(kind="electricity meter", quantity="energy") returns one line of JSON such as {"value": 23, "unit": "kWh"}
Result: {"value": 8796, "unit": "kWh"}
